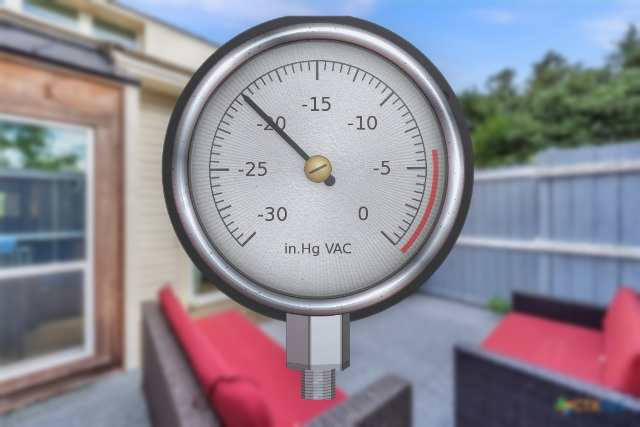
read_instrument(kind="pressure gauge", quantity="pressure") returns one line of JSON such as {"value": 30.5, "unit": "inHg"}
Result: {"value": -20, "unit": "inHg"}
